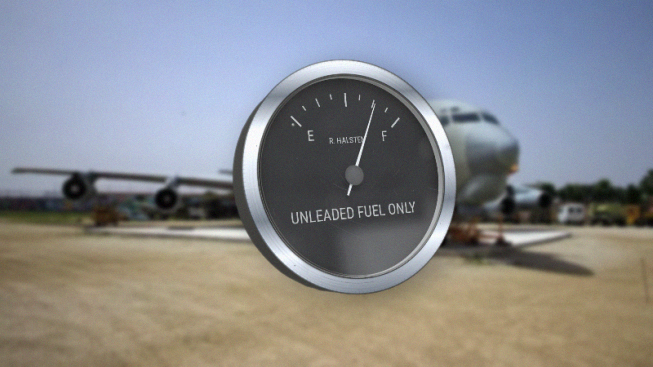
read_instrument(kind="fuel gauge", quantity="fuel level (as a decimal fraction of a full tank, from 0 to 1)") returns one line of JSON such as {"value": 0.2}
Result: {"value": 0.75}
